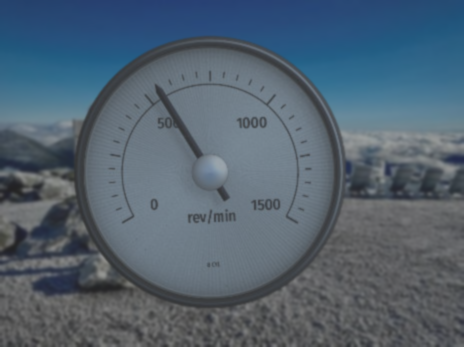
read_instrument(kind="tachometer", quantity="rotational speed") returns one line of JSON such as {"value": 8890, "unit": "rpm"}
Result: {"value": 550, "unit": "rpm"}
